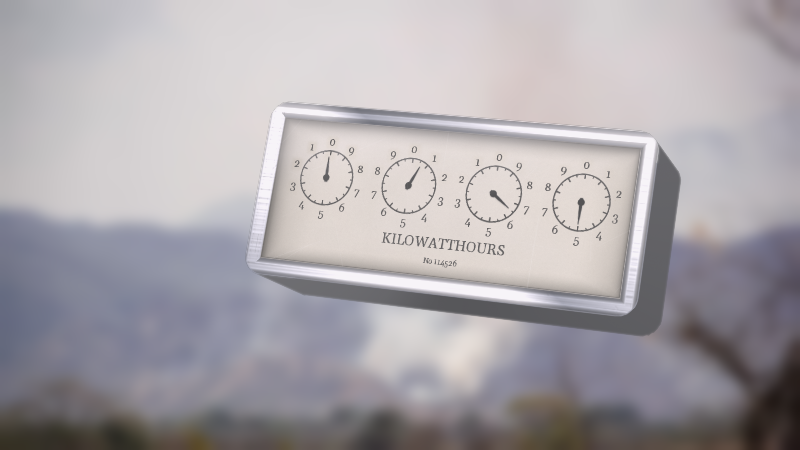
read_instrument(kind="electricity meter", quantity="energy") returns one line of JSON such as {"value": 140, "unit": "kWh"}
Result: {"value": 65, "unit": "kWh"}
